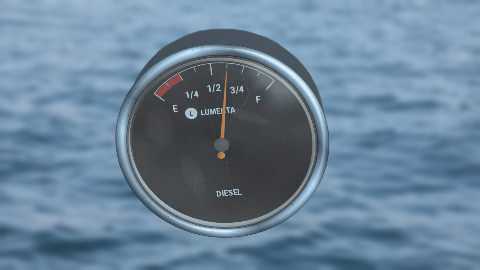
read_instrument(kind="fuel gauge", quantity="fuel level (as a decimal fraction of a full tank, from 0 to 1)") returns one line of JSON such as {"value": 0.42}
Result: {"value": 0.625}
